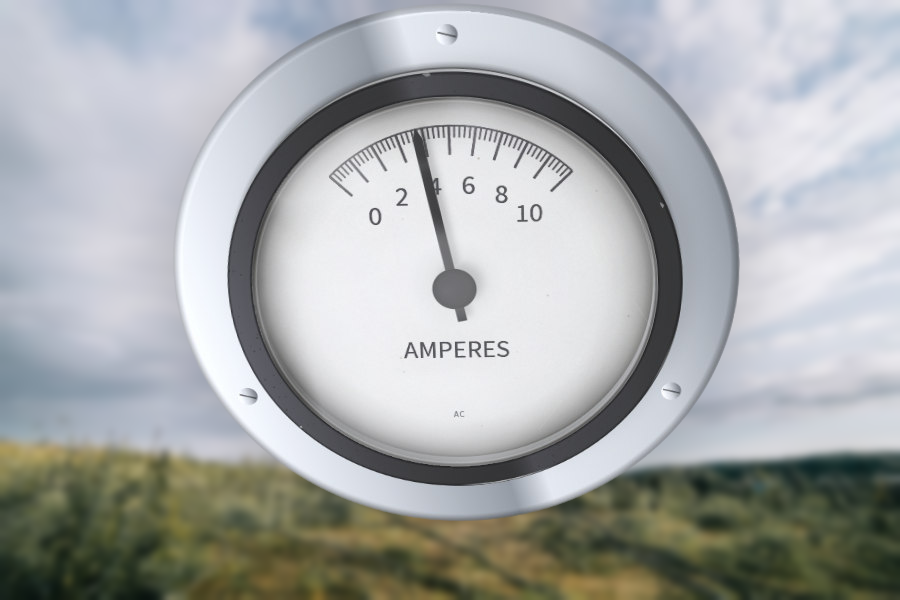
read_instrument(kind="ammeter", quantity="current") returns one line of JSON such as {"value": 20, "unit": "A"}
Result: {"value": 3.8, "unit": "A"}
